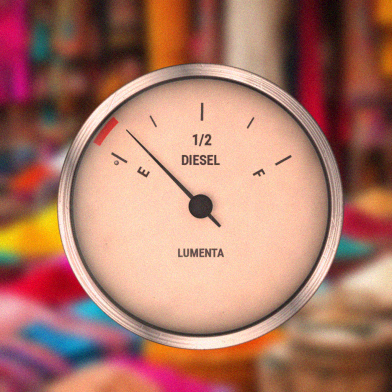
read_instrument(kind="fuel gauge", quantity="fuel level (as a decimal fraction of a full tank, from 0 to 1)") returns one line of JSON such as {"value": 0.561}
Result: {"value": 0.125}
